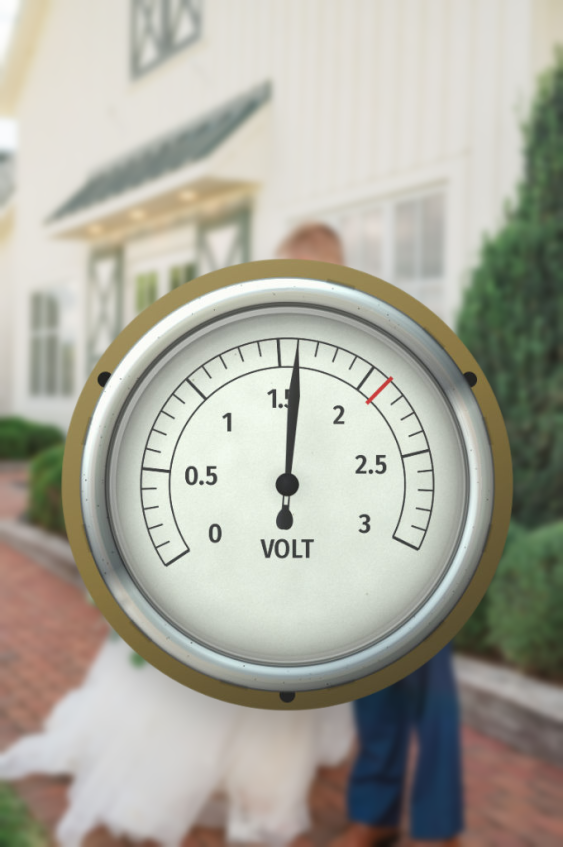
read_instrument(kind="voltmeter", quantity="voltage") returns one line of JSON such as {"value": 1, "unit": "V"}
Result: {"value": 1.6, "unit": "V"}
